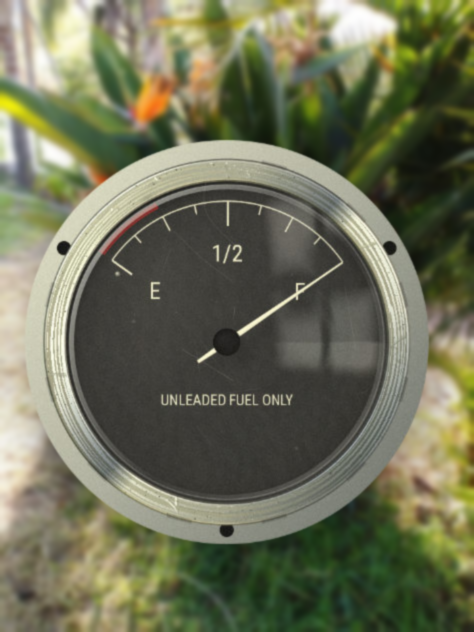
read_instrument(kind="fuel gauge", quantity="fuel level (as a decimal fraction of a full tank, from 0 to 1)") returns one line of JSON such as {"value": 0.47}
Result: {"value": 1}
